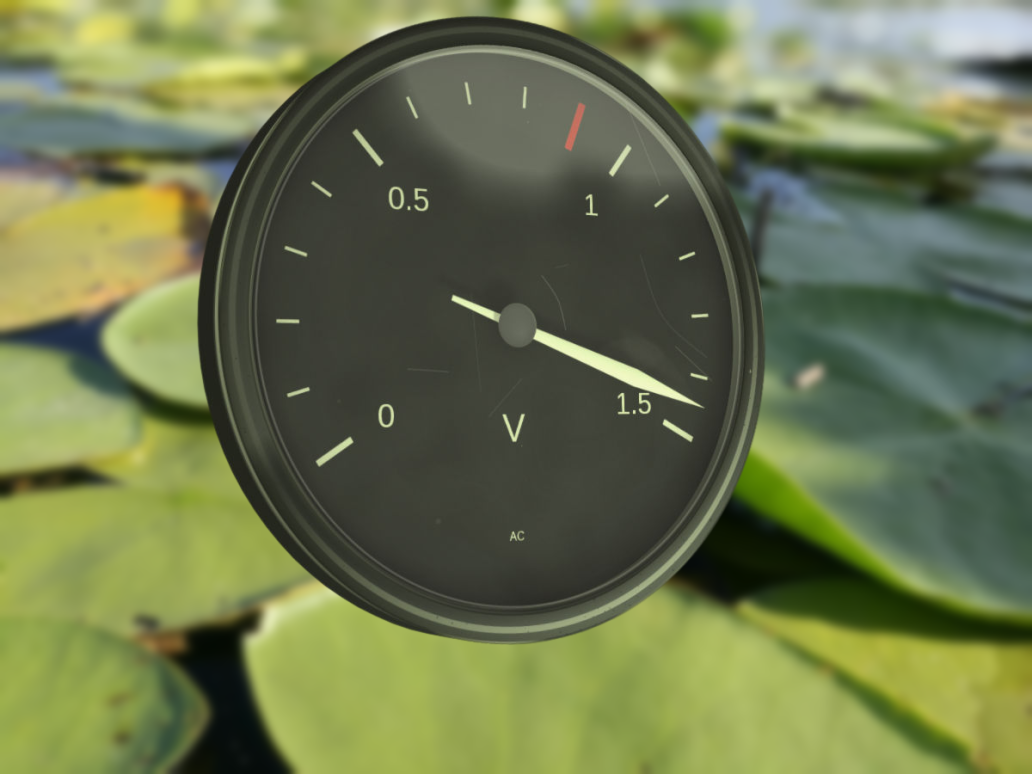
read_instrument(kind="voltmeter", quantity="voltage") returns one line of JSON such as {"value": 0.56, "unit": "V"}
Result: {"value": 1.45, "unit": "V"}
